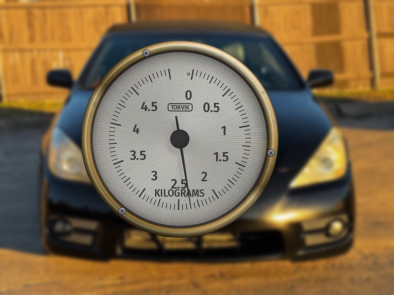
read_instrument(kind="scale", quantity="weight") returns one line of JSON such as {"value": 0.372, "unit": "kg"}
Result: {"value": 2.35, "unit": "kg"}
